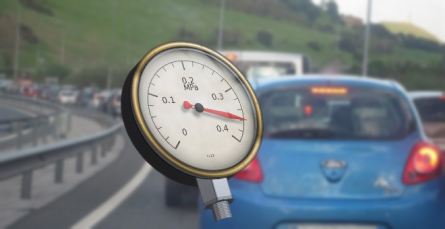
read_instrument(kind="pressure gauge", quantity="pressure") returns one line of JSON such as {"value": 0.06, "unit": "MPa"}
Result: {"value": 0.36, "unit": "MPa"}
